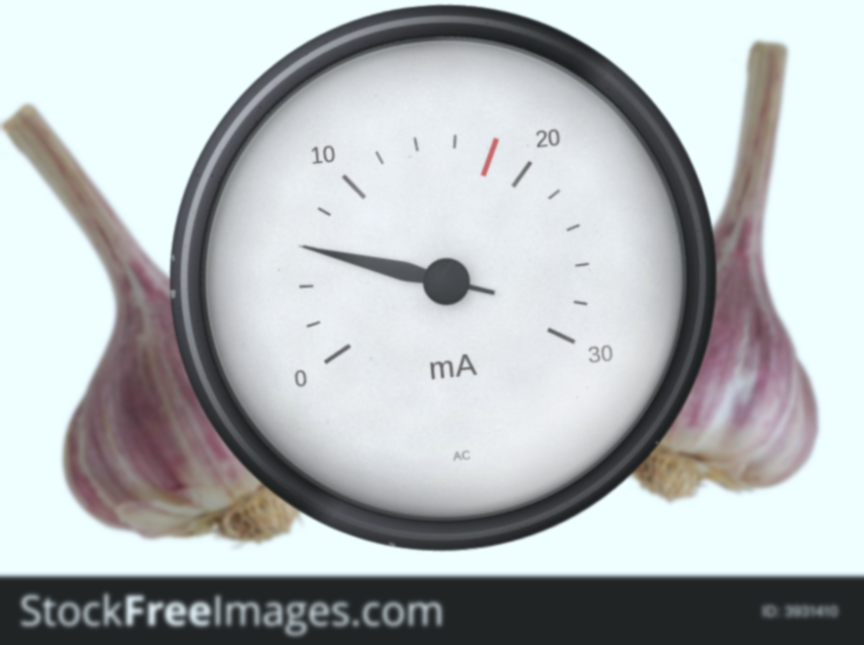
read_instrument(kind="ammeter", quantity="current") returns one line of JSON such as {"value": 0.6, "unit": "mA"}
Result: {"value": 6, "unit": "mA"}
